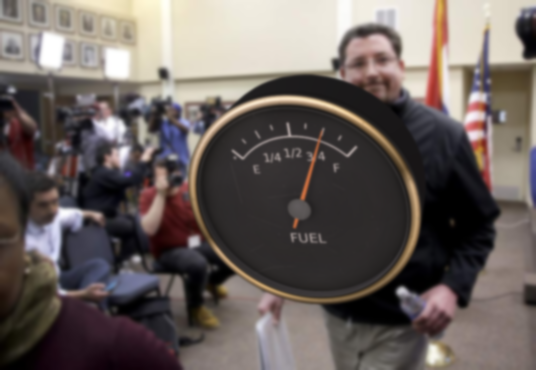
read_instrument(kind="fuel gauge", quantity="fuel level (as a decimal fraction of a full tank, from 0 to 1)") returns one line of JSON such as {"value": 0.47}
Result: {"value": 0.75}
